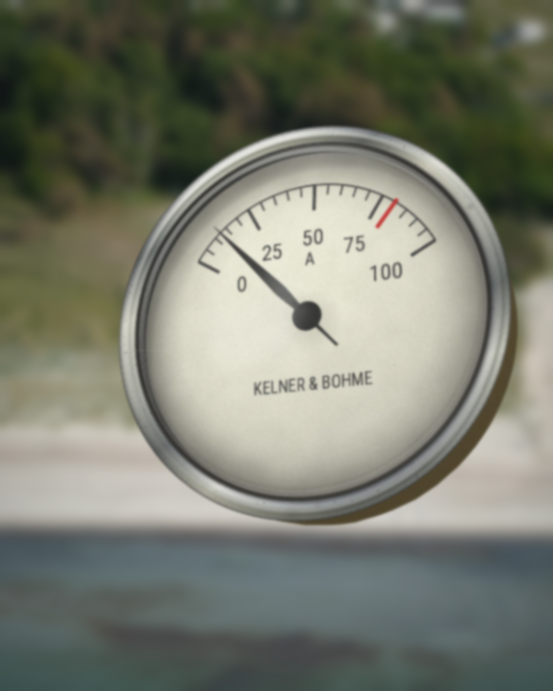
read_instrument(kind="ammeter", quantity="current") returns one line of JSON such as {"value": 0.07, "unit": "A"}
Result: {"value": 12.5, "unit": "A"}
